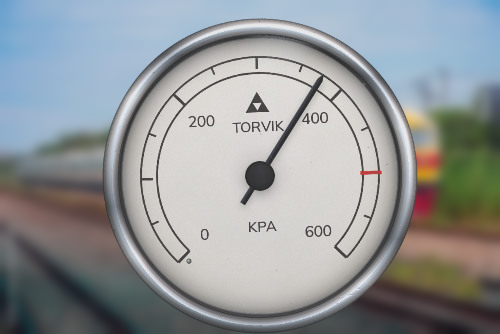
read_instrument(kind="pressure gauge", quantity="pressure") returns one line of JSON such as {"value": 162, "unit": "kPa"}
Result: {"value": 375, "unit": "kPa"}
